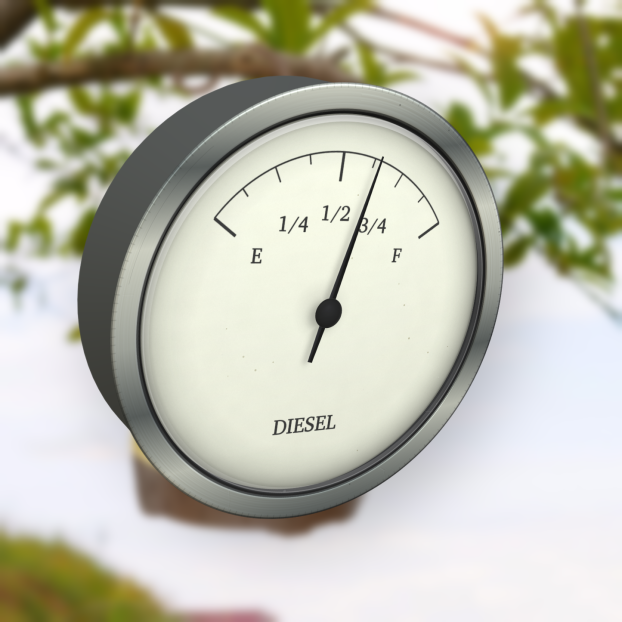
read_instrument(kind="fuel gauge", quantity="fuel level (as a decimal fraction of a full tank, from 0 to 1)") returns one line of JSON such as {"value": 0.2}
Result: {"value": 0.625}
